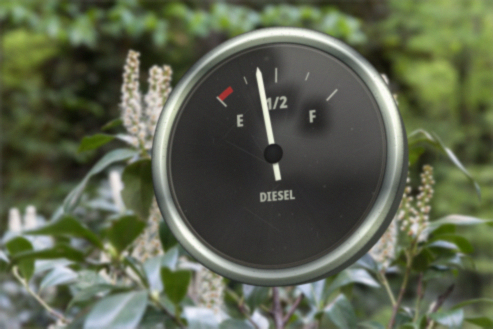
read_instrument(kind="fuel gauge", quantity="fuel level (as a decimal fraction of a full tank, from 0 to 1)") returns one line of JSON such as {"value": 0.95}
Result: {"value": 0.375}
